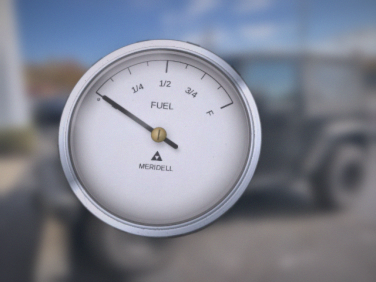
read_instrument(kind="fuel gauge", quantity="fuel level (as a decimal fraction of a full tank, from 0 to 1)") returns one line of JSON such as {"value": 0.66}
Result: {"value": 0}
